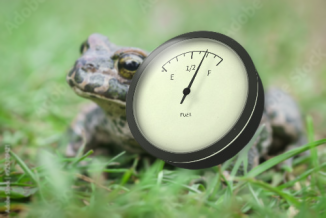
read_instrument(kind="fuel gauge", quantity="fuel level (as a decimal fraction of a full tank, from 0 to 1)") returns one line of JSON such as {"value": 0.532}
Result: {"value": 0.75}
